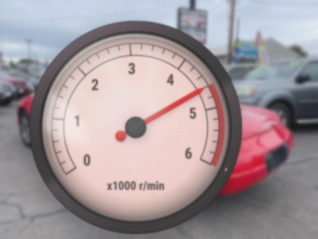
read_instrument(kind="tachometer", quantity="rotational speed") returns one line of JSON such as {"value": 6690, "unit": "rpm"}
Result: {"value": 4600, "unit": "rpm"}
